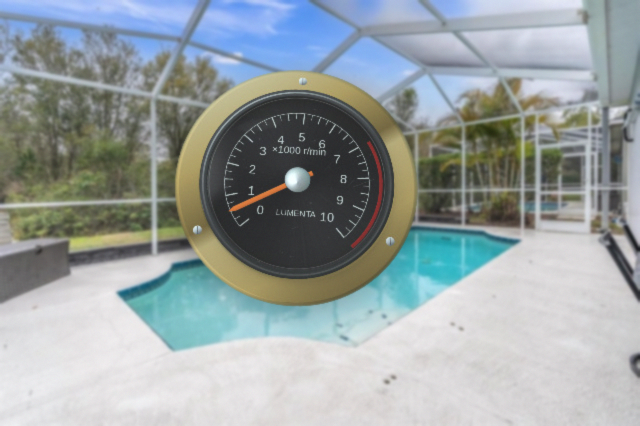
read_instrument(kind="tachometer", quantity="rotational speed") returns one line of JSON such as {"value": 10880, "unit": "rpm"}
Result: {"value": 500, "unit": "rpm"}
